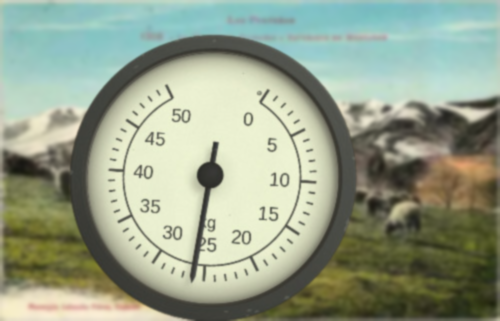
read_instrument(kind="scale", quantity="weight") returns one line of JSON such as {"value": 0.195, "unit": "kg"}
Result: {"value": 26, "unit": "kg"}
